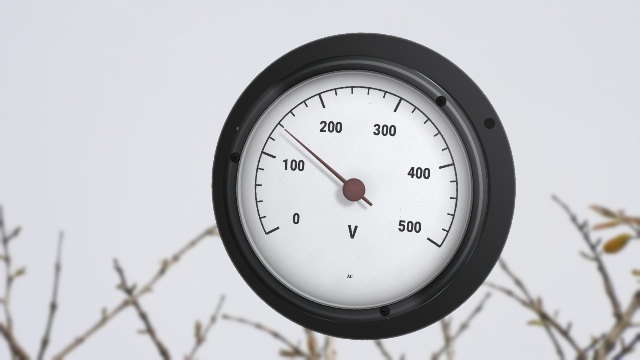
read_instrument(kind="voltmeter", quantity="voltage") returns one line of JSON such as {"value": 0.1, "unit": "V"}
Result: {"value": 140, "unit": "V"}
